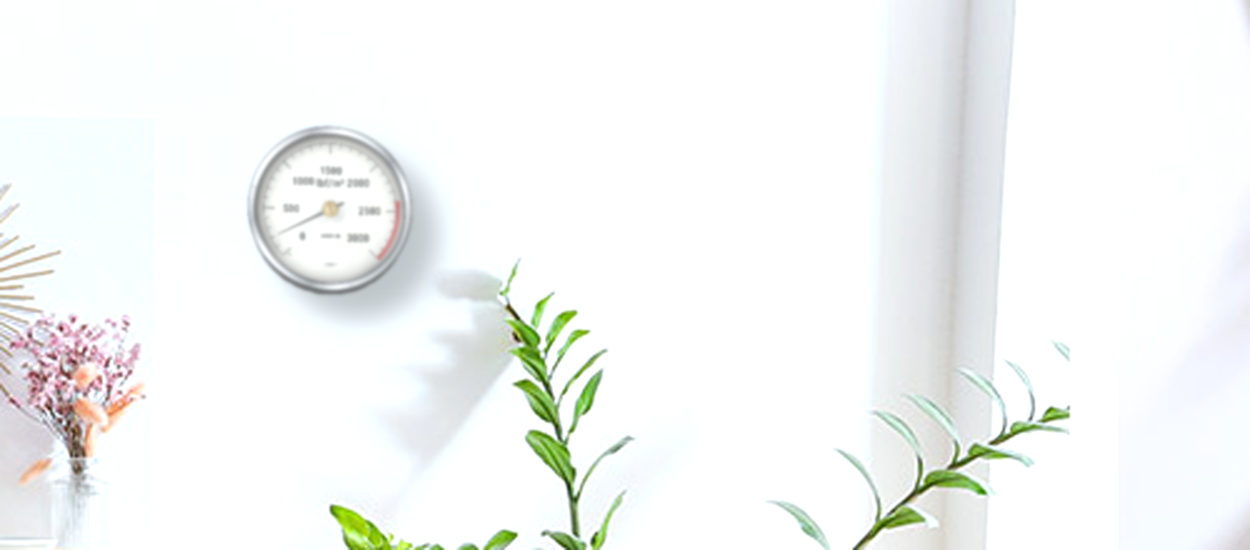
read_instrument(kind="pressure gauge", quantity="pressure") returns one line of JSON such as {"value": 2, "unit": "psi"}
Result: {"value": 200, "unit": "psi"}
